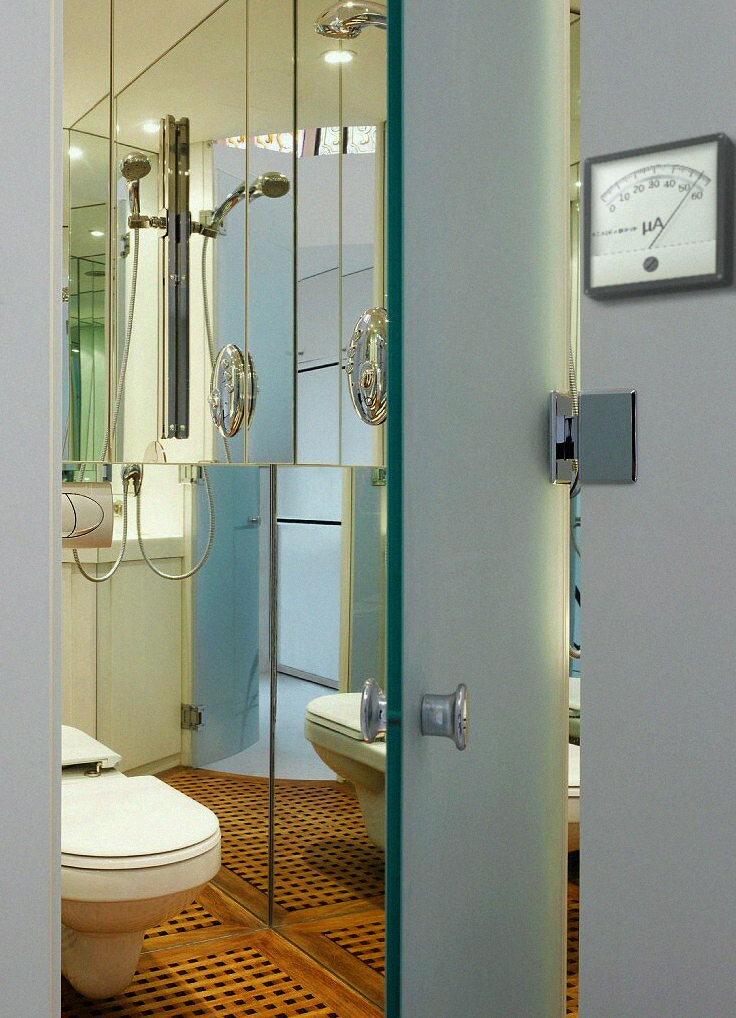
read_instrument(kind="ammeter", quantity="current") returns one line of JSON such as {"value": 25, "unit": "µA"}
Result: {"value": 55, "unit": "µA"}
